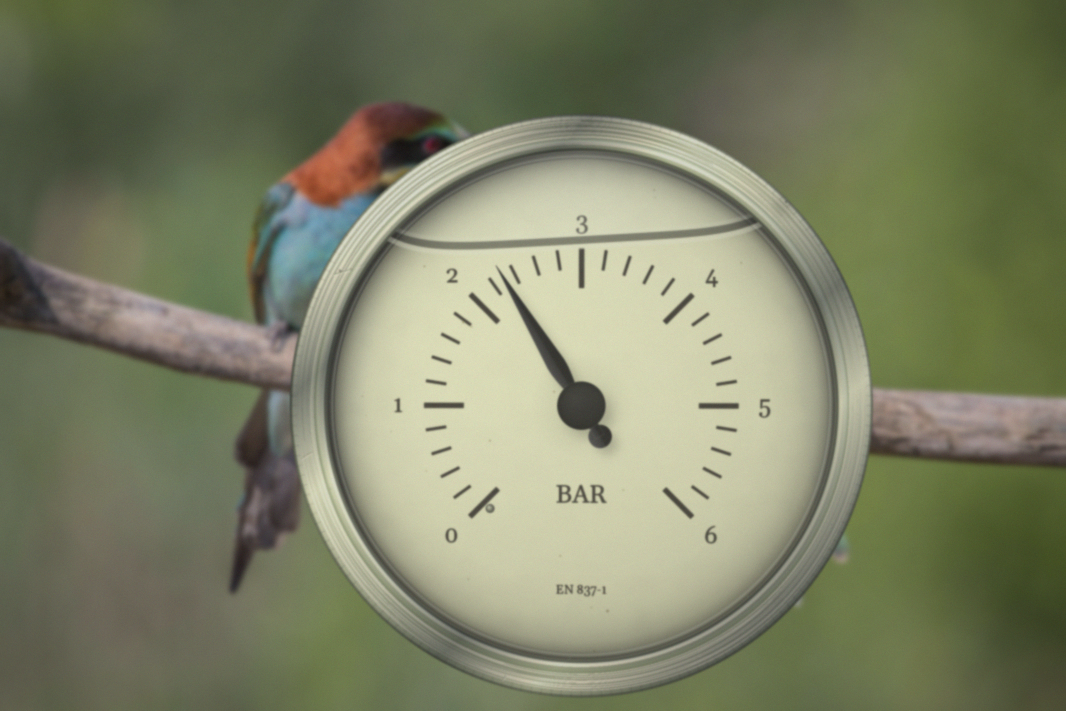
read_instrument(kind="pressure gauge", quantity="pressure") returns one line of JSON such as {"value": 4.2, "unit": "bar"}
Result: {"value": 2.3, "unit": "bar"}
